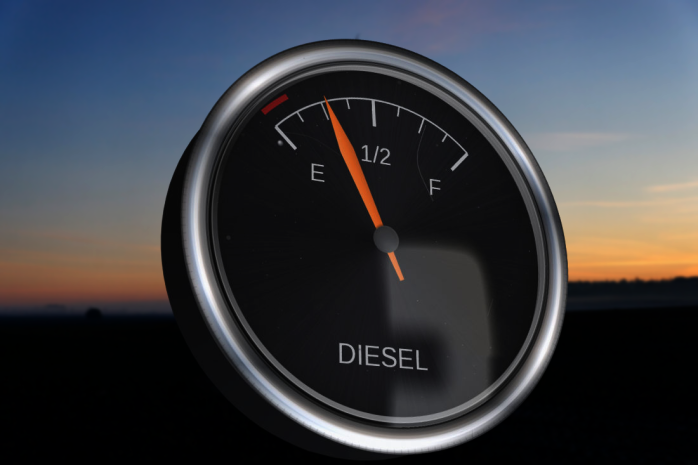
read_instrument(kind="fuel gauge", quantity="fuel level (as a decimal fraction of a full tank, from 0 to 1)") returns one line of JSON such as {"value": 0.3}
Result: {"value": 0.25}
